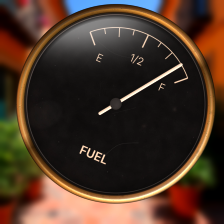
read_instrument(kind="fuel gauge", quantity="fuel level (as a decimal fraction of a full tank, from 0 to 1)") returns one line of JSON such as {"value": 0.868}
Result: {"value": 0.875}
